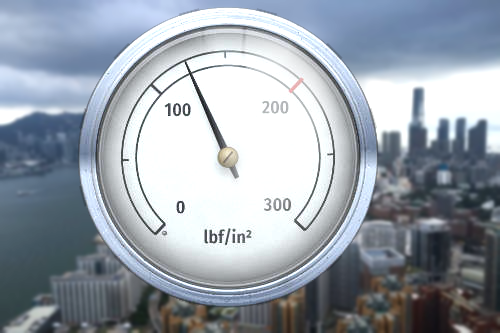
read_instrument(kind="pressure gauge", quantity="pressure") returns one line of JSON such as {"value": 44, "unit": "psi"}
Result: {"value": 125, "unit": "psi"}
